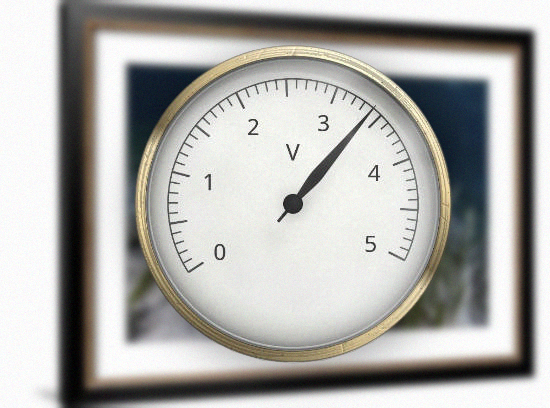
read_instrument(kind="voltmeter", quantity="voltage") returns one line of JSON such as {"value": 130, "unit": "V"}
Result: {"value": 3.4, "unit": "V"}
